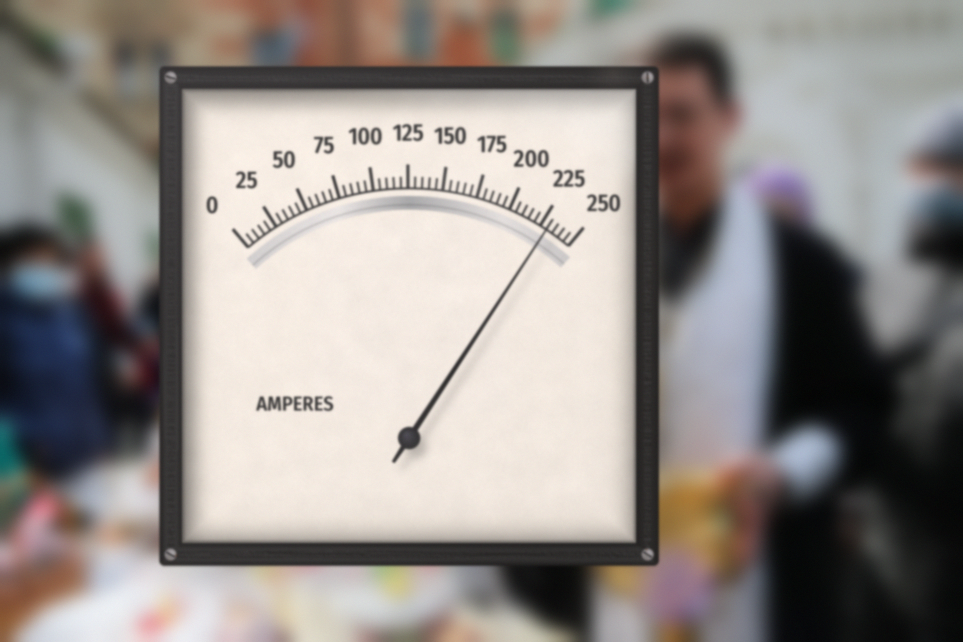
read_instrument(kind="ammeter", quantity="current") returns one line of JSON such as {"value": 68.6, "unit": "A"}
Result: {"value": 230, "unit": "A"}
